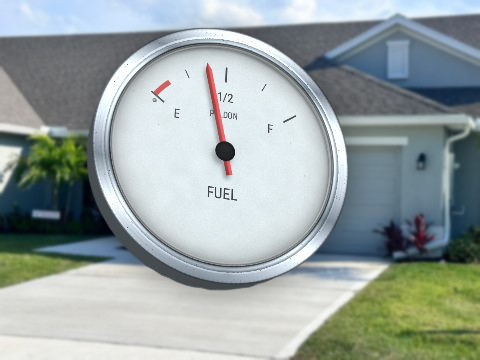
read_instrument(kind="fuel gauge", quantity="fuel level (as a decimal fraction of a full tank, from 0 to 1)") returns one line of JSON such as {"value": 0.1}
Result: {"value": 0.375}
